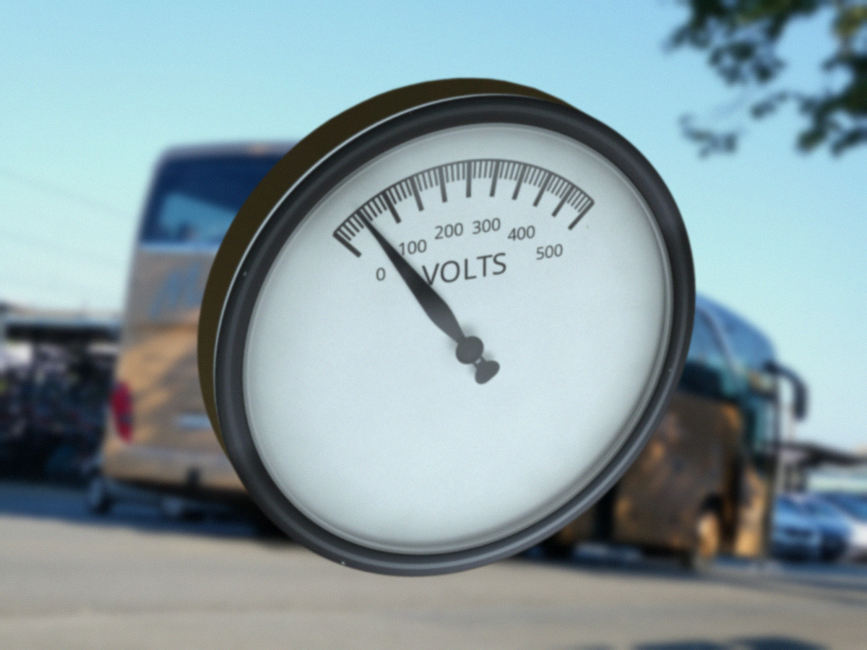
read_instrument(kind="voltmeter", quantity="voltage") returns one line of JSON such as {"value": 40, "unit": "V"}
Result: {"value": 50, "unit": "V"}
